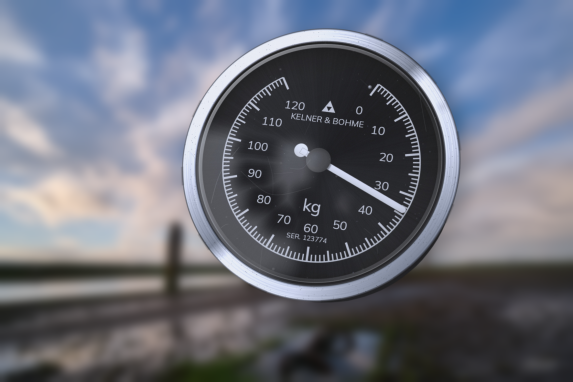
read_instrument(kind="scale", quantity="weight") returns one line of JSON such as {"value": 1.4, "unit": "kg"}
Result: {"value": 34, "unit": "kg"}
